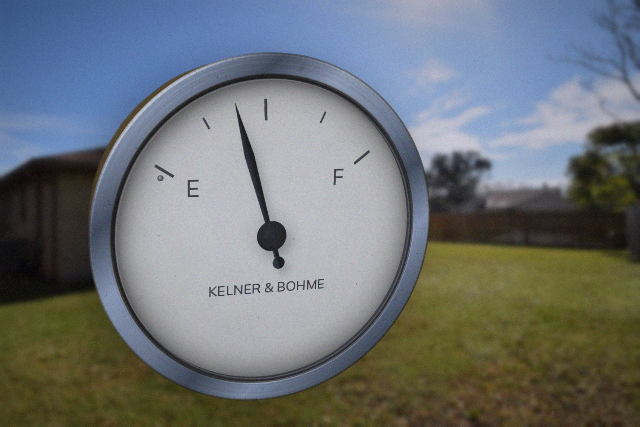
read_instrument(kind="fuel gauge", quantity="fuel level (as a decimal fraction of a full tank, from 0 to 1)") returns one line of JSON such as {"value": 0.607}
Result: {"value": 0.375}
